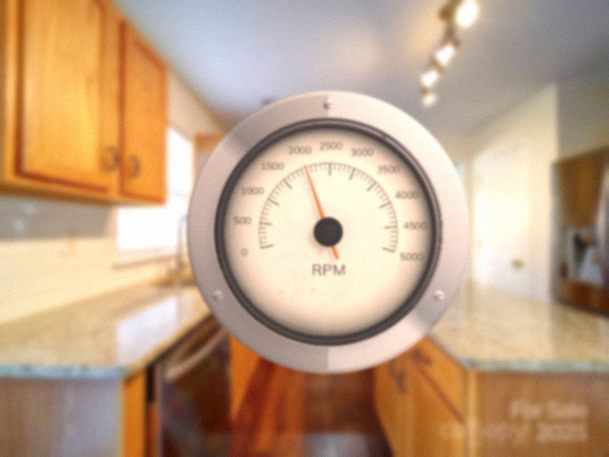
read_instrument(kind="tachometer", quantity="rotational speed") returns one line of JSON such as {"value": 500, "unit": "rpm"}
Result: {"value": 2000, "unit": "rpm"}
